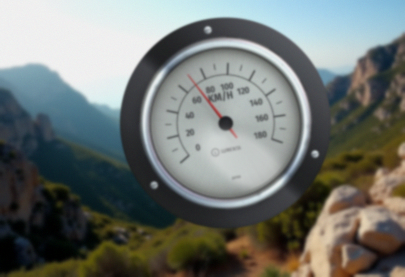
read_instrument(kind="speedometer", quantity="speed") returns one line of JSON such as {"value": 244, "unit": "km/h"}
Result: {"value": 70, "unit": "km/h"}
